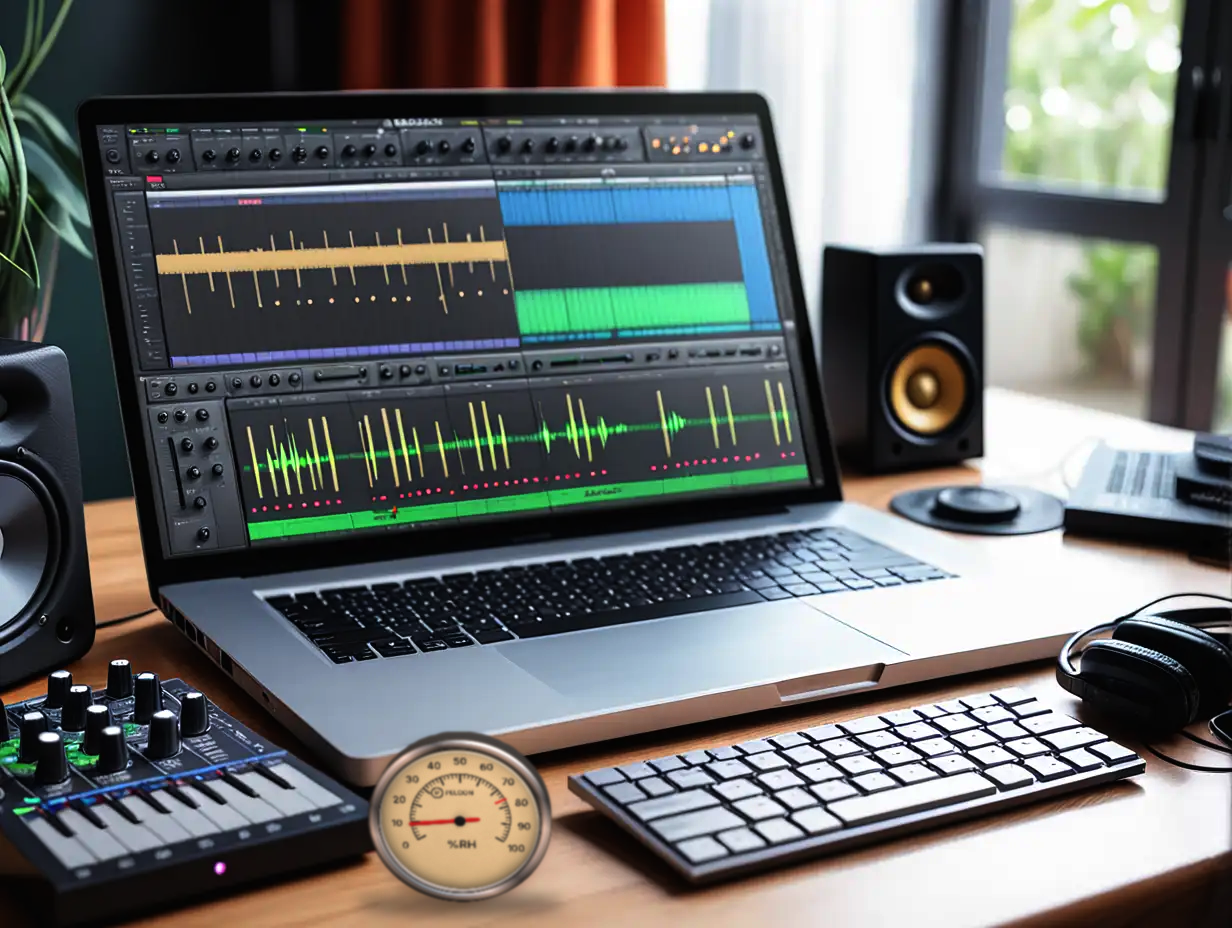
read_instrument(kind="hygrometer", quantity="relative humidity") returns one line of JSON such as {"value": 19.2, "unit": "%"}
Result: {"value": 10, "unit": "%"}
